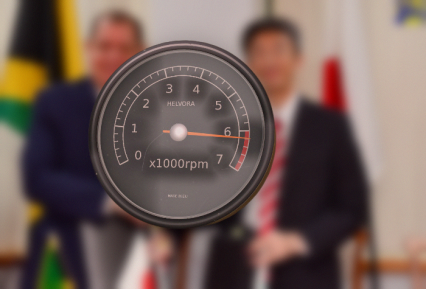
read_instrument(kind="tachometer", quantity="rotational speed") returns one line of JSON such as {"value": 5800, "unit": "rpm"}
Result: {"value": 6200, "unit": "rpm"}
